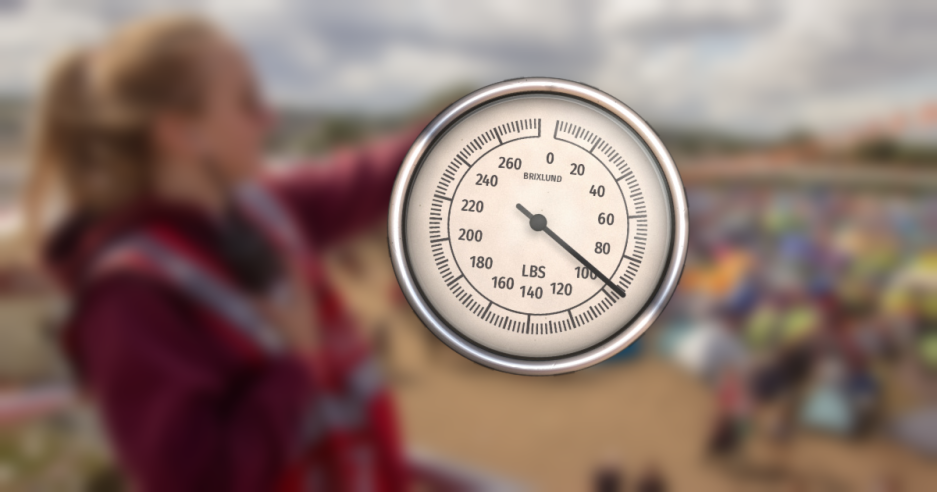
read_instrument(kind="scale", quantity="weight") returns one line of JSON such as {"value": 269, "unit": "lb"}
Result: {"value": 96, "unit": "lb"}
